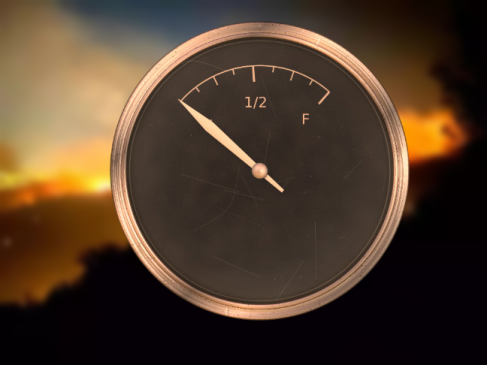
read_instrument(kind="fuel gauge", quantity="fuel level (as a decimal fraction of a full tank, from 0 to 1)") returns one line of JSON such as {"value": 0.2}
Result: {"value": 0}
